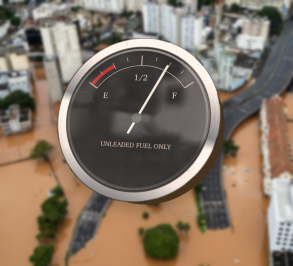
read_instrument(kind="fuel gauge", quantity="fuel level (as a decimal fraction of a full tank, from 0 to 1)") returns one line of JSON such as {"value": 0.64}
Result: {"value": 0.75}
